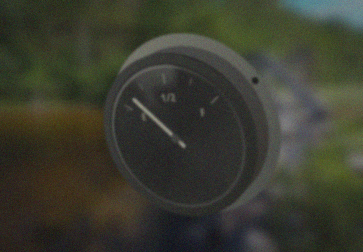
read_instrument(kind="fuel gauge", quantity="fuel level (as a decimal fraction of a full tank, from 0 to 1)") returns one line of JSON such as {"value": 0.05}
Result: {"value": 0.125}
